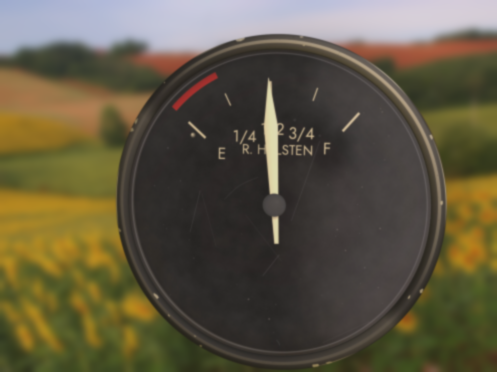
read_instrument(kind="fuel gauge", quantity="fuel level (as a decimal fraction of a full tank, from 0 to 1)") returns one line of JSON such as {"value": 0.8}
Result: {"value": 0.5}
